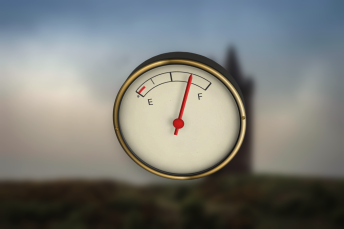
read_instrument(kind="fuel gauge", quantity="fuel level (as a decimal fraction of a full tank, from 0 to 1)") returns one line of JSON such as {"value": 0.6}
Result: {"value": 0.75}
